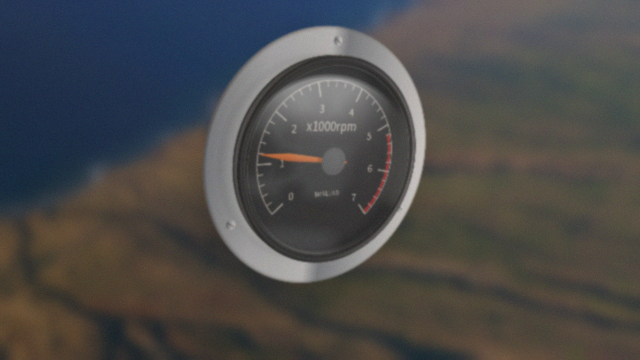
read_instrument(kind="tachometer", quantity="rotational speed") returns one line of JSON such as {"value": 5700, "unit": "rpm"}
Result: {"value": 1200, "unit": "rpm"}
